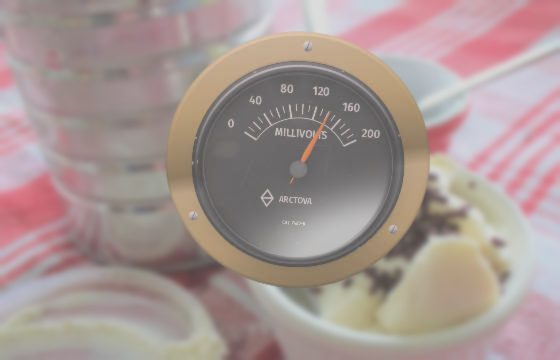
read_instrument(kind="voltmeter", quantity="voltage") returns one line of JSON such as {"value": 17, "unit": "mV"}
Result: {"value": 140, "unit": "mV"}
